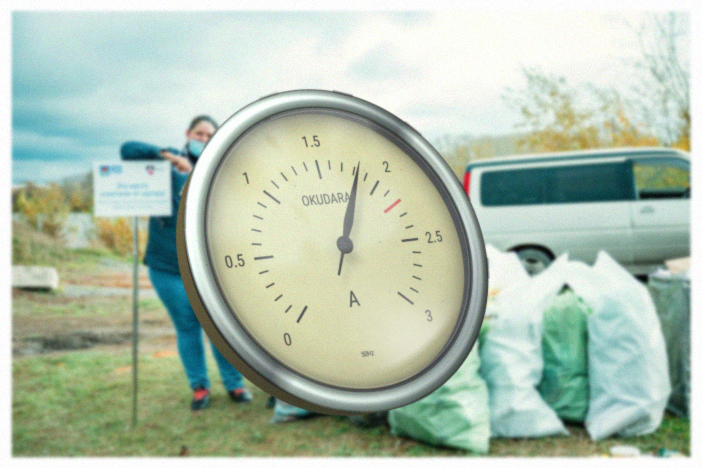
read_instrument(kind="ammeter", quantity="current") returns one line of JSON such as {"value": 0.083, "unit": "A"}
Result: {"value": 1.8, "unit": "A"}
